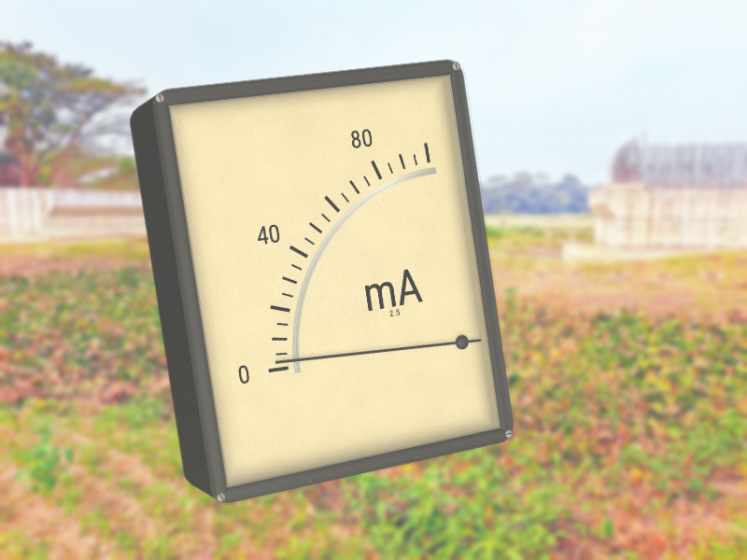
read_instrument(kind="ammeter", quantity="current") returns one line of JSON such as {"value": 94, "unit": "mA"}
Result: {"value": 2.5, "unit": "mA"}
